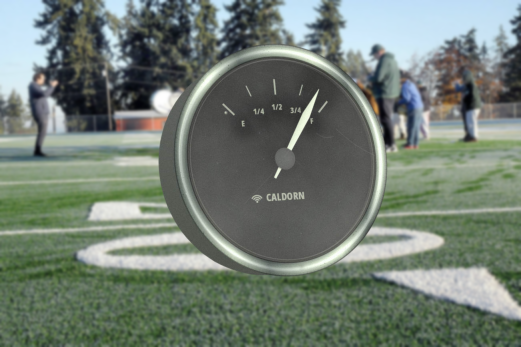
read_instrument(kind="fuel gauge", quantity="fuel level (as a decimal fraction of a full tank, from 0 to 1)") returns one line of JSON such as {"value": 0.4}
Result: {"value": 0.875}
